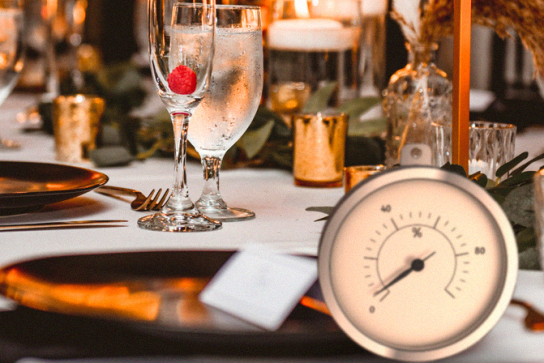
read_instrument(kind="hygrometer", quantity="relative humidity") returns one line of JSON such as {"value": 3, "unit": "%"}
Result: {"value": 4, "unit": "%"}
